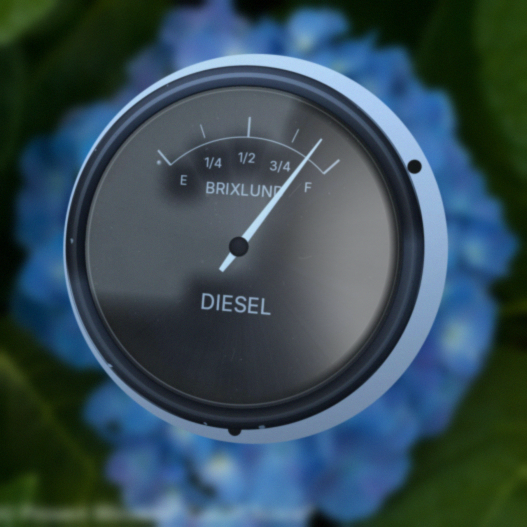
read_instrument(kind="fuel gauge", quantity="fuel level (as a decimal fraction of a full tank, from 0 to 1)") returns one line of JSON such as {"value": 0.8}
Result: {"value": 0.875}
